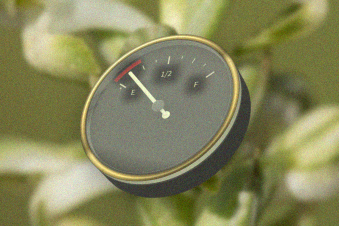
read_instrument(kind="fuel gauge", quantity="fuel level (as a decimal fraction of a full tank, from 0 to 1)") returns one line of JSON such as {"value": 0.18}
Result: {"value": 0.125}
